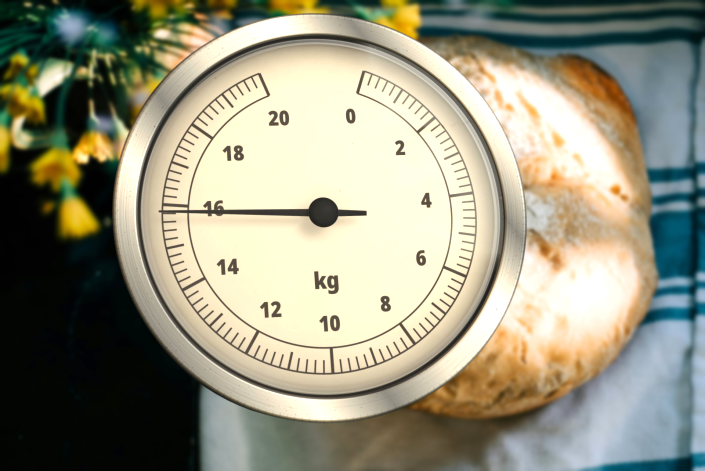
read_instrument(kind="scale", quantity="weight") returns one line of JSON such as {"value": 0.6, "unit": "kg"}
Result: {"value": 15.8, "unit": "kg"}
